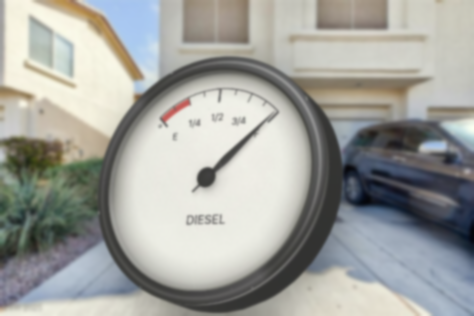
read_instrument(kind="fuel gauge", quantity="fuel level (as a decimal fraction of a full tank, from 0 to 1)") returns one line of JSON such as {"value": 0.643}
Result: {"value": 1}
